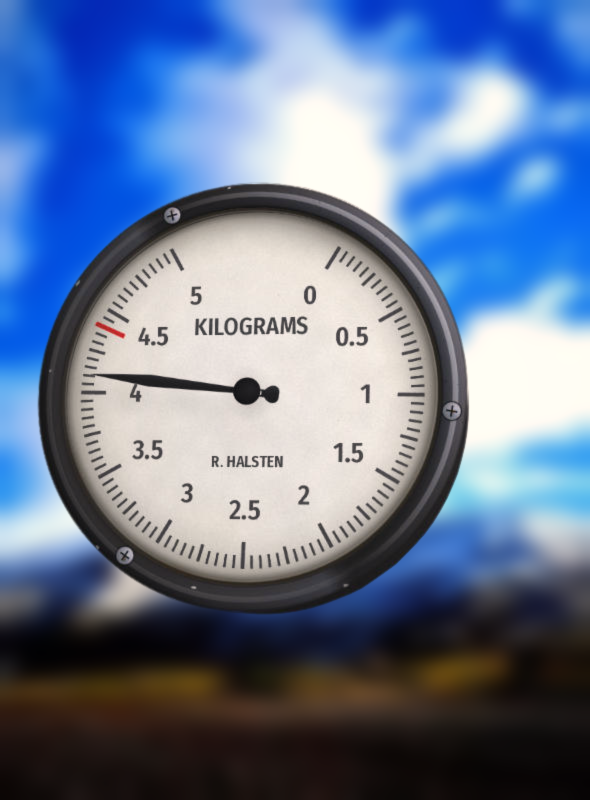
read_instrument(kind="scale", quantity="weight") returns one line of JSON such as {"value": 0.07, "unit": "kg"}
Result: {"value": 4.1, "unit": "kg"}
